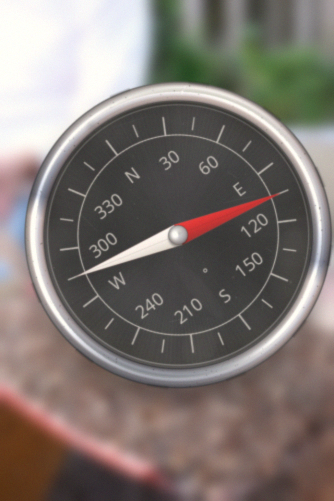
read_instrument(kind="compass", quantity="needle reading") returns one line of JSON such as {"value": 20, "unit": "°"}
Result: {"value": 105, "unit": "°"}
